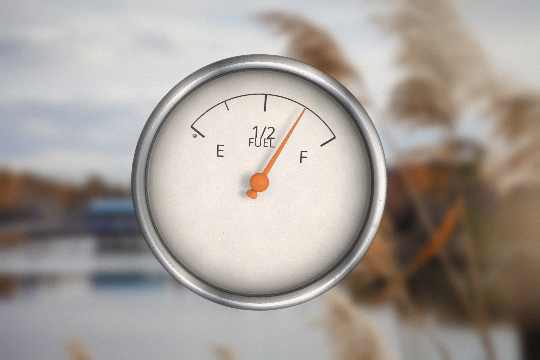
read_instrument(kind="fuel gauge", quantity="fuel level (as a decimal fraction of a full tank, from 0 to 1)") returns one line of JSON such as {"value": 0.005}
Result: {"value": 0.75}
